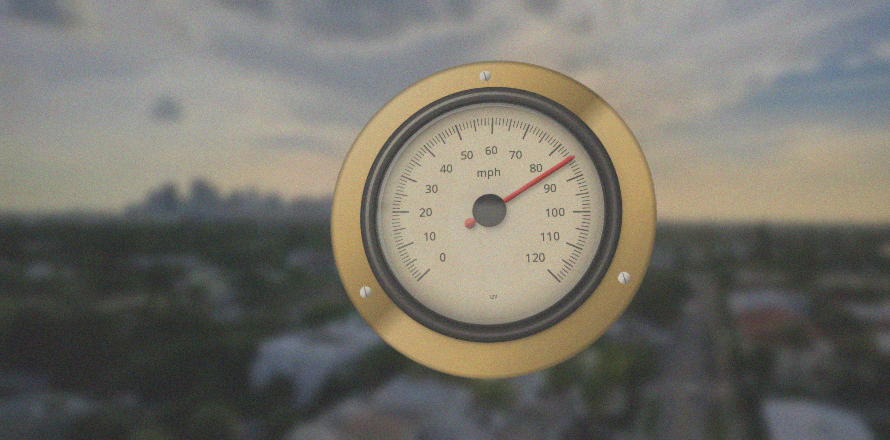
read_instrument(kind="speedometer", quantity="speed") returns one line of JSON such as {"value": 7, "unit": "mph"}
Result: {"value": 85, "unit": "mph"}
